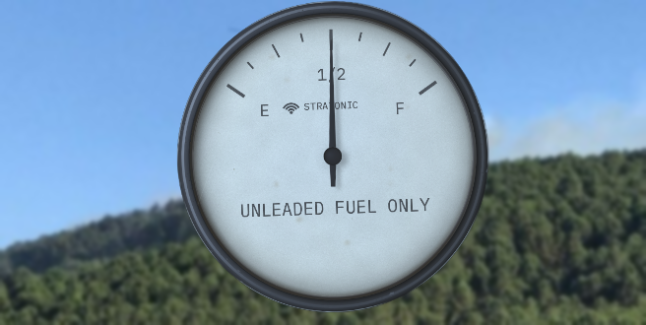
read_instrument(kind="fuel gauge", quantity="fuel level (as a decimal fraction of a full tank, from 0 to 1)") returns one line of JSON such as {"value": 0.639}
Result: {"value": 0.5}
